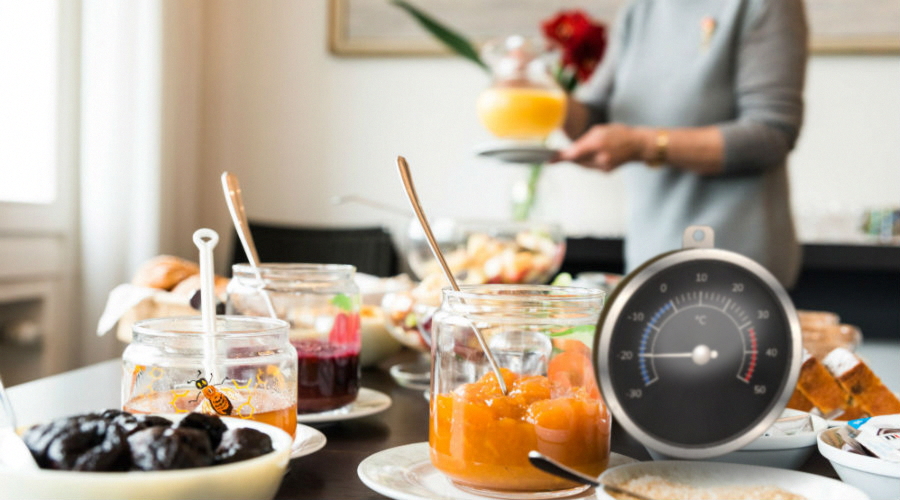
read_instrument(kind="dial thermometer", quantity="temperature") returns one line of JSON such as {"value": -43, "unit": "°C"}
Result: {"value": -20, "unit": "°C"}
